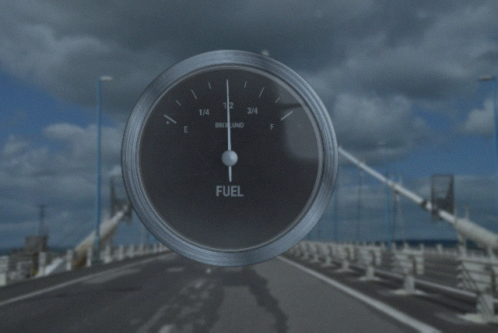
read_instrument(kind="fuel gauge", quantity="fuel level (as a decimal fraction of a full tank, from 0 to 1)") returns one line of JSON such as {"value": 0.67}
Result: {"value": 0.5}
